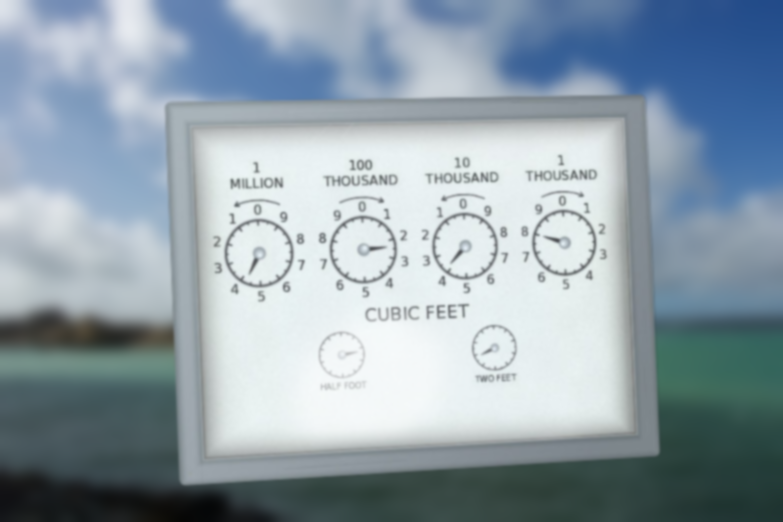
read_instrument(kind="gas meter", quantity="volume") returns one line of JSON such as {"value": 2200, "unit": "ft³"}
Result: {"value": 423800, "unit": "ft³"}
